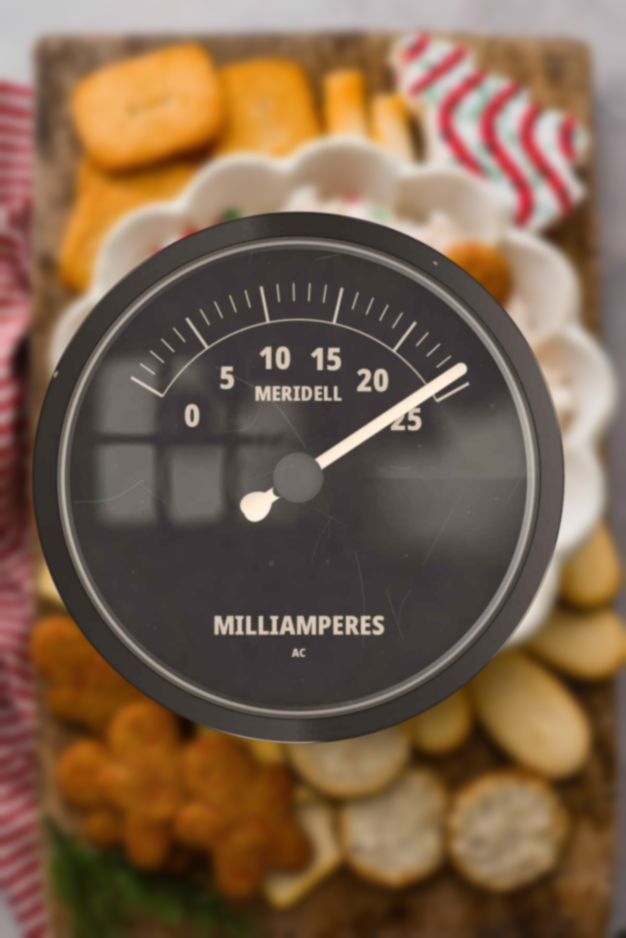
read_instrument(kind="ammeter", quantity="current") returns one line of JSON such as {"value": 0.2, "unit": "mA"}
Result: {"value": 24, "unit": "mA"}
